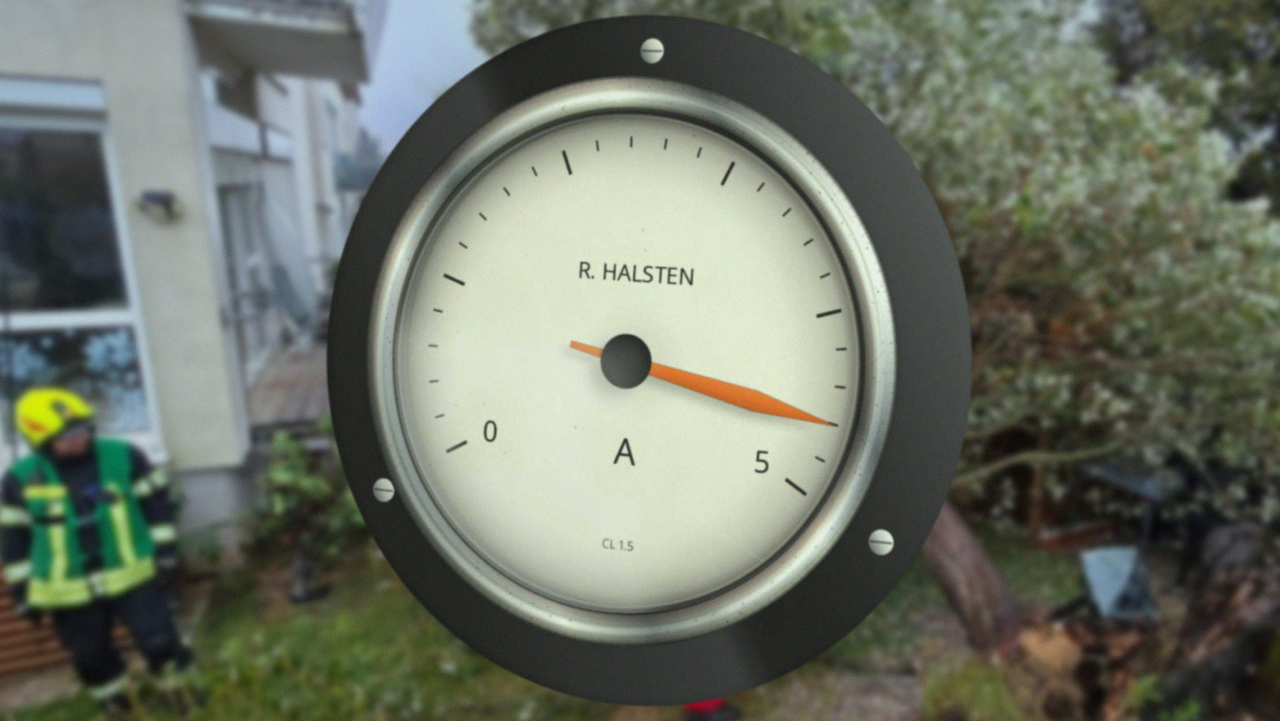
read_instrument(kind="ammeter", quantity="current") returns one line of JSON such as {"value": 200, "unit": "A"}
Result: {"value": 4.6, "unit": "A"}
